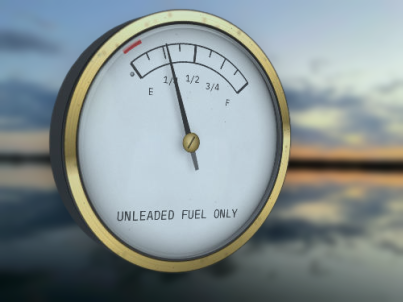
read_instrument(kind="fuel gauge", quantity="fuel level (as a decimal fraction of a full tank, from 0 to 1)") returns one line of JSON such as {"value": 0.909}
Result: {"value": 0.25}
